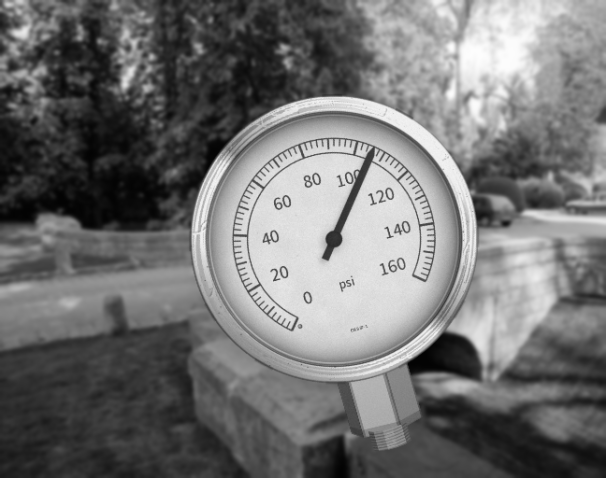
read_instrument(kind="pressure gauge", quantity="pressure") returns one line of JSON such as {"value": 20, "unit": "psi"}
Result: {"value": 106, "unit": "psi"}
